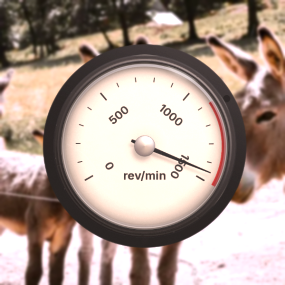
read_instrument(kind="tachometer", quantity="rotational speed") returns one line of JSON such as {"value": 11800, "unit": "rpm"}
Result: {"value": 1450, "unit": "rpm"}
